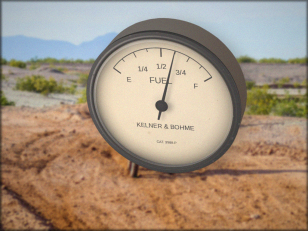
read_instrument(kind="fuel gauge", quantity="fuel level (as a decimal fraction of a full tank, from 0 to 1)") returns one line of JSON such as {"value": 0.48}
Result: {"value": 0.625}
